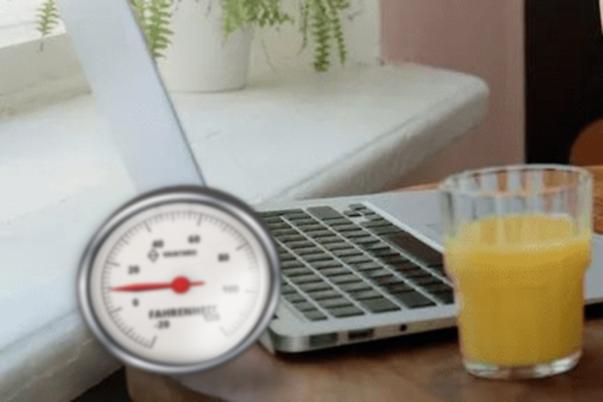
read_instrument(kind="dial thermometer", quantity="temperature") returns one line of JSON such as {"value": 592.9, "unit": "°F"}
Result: {"value": 10, "unit": "°F"}
